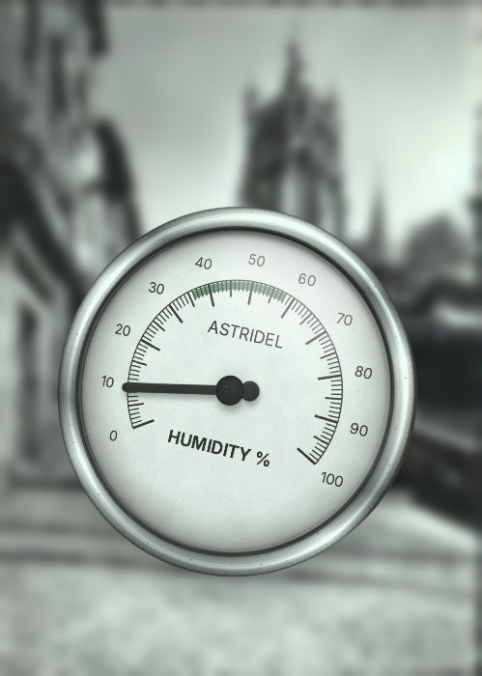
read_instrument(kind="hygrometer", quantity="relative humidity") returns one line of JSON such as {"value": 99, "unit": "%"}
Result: {"value": 9, "unit": "%"}
